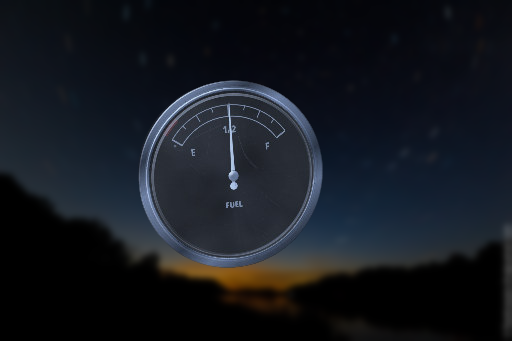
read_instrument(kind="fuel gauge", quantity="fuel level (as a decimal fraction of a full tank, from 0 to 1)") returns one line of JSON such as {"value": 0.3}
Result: {"value": 0.5}
